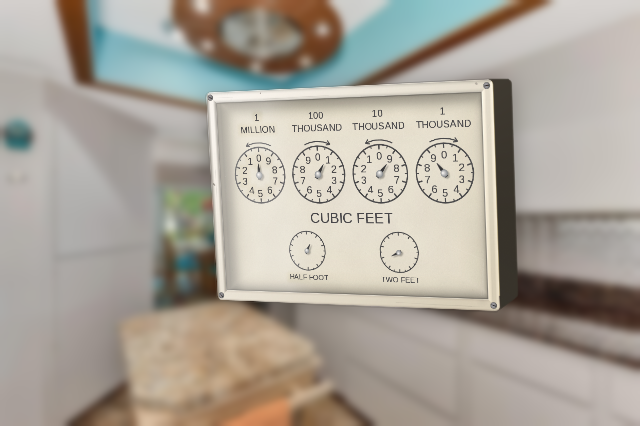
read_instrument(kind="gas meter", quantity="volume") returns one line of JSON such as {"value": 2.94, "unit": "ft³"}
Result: {"value": 8900, "unit": "ft³"}
